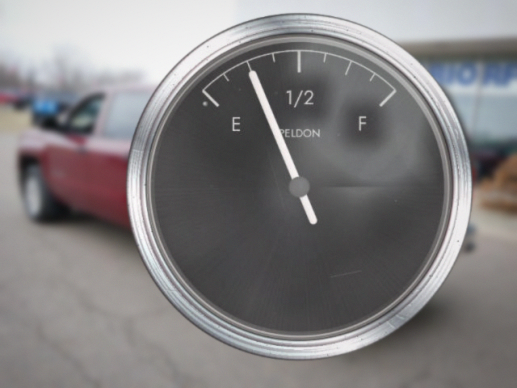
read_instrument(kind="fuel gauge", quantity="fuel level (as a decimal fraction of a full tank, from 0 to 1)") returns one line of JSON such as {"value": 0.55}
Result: {"value": 0.25}
